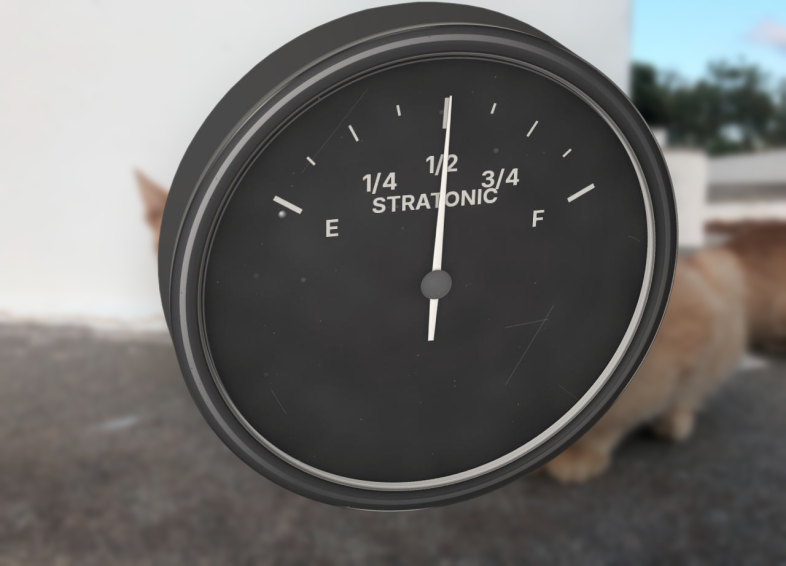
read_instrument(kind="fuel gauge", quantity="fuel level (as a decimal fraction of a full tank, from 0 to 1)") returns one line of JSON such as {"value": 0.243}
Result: {"value": 0.5}
